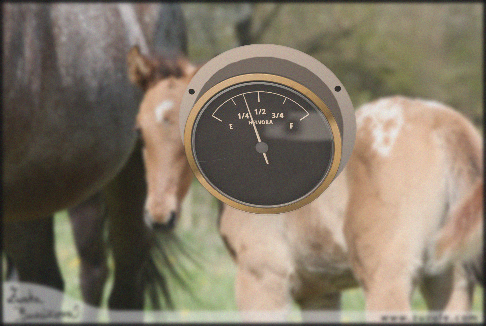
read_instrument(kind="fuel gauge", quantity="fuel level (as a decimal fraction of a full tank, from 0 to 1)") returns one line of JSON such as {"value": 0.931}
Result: {"value": 0.375}
